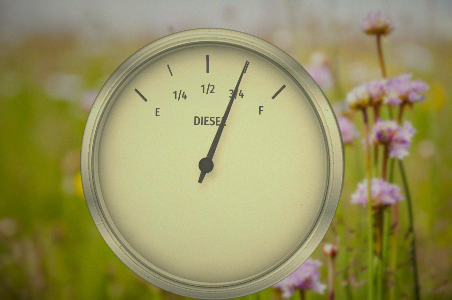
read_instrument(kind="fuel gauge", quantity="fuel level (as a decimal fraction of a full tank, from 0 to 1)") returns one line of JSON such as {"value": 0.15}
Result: {"value": 0.75}
